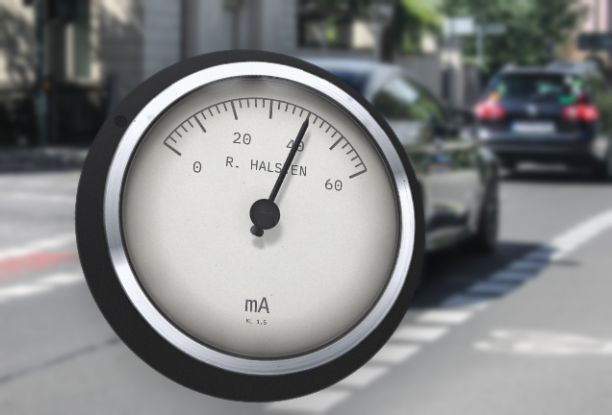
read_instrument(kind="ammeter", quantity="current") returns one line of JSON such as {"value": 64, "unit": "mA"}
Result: {"value": 40, "unit": "mA"}
